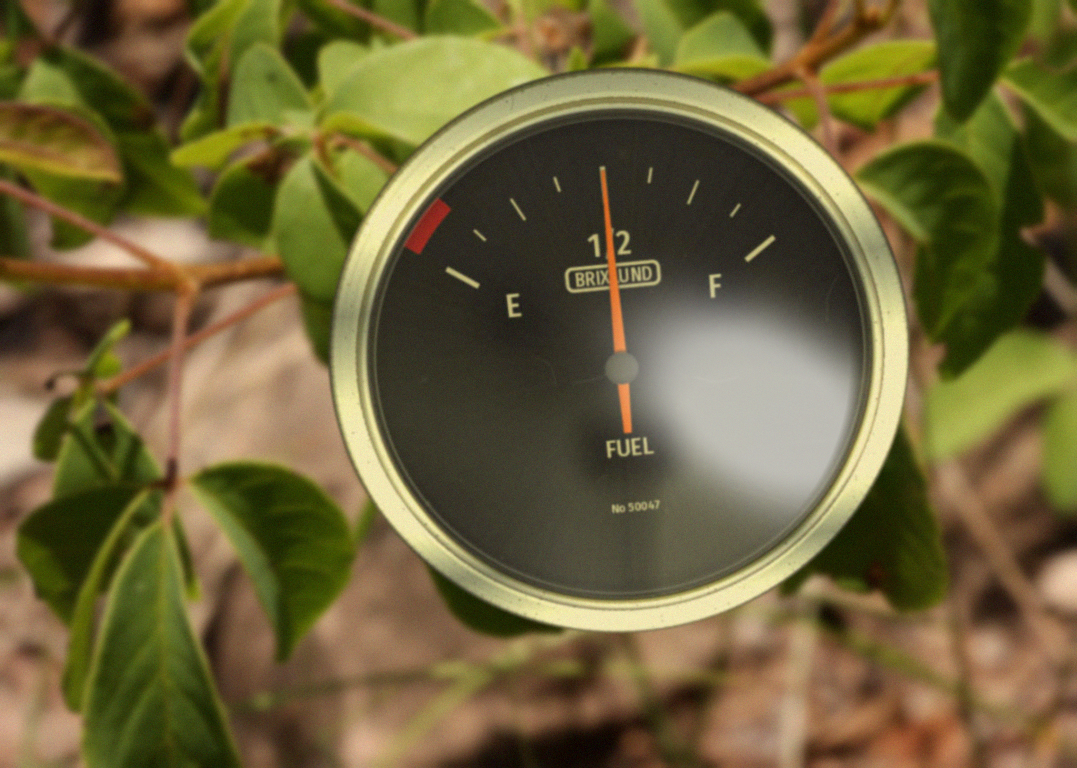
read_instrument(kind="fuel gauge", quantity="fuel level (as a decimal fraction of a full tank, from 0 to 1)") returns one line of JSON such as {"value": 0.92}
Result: {"value": 0.5}
